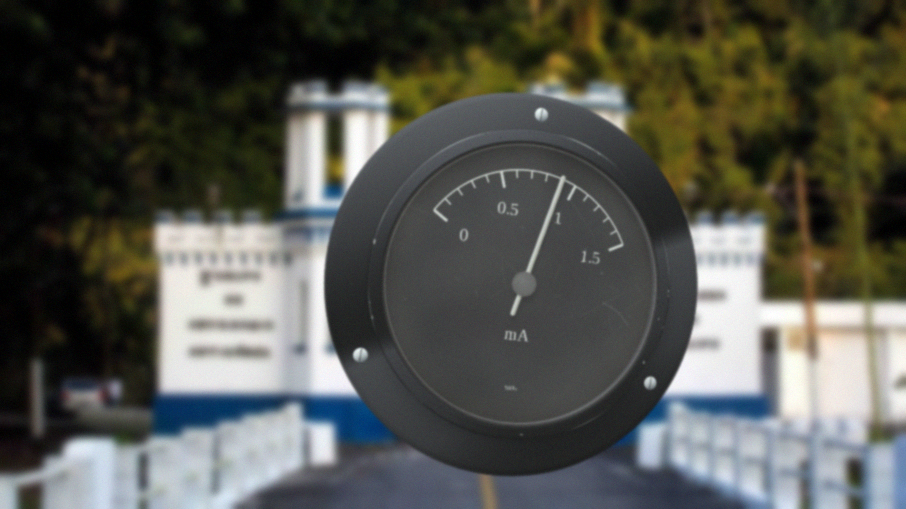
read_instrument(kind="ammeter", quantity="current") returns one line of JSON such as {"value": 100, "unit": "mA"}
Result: {"value": 0.9, "unit": "mA"}
